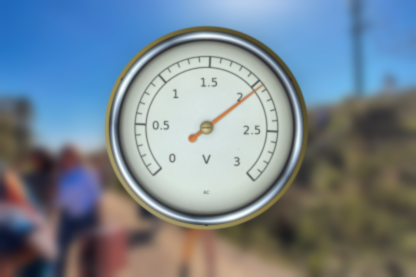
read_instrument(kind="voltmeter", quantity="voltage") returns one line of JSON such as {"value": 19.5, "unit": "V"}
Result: {"value": 2.05, "unit": "V"}
